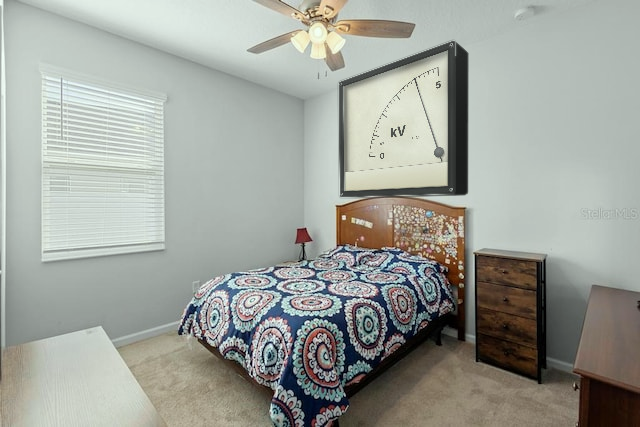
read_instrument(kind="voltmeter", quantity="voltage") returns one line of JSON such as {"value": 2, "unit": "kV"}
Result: {"value": 4, "unit": "kV"}
